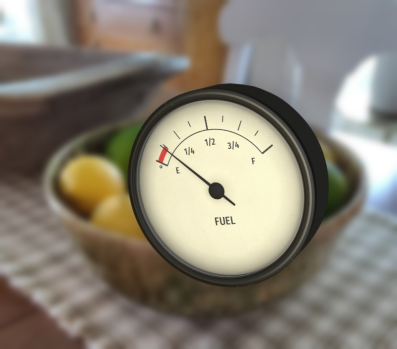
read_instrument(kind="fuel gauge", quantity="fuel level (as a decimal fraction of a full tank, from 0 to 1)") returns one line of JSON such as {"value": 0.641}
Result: {"value": 0.125}
